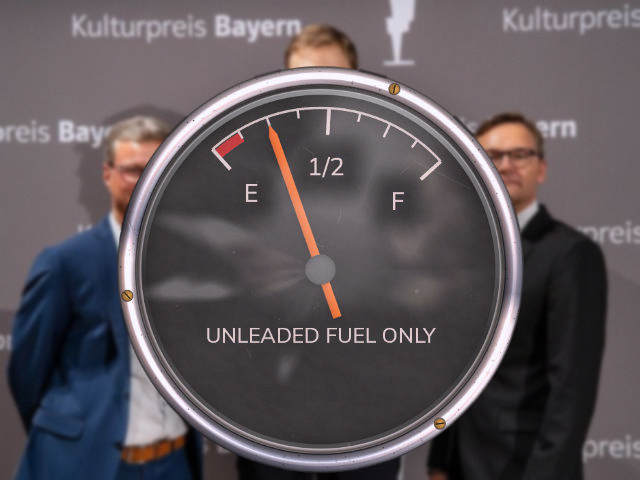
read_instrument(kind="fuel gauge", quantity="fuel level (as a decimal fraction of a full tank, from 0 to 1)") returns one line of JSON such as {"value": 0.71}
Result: {"value": 0.25}
